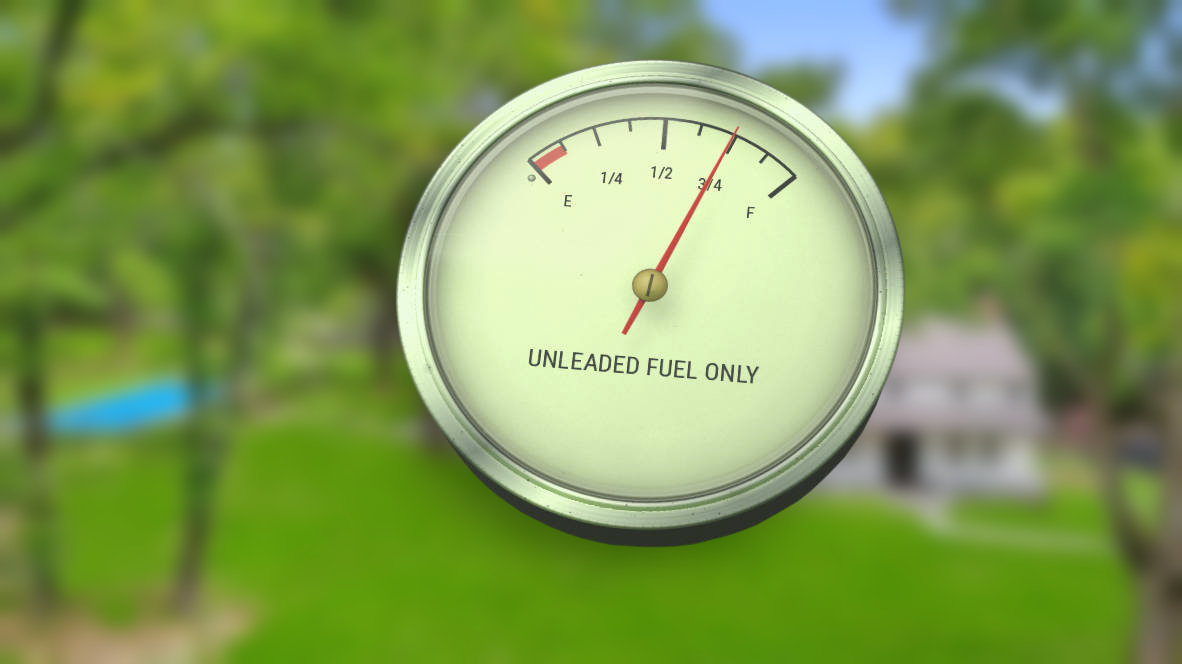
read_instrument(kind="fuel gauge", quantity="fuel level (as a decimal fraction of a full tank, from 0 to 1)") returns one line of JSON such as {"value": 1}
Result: {"value": 0.75}
